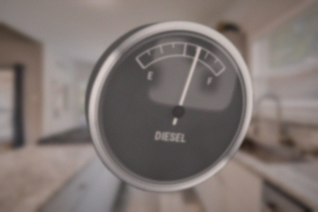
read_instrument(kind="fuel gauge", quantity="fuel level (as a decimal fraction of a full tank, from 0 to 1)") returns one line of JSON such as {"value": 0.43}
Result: {"value": 0.625}
